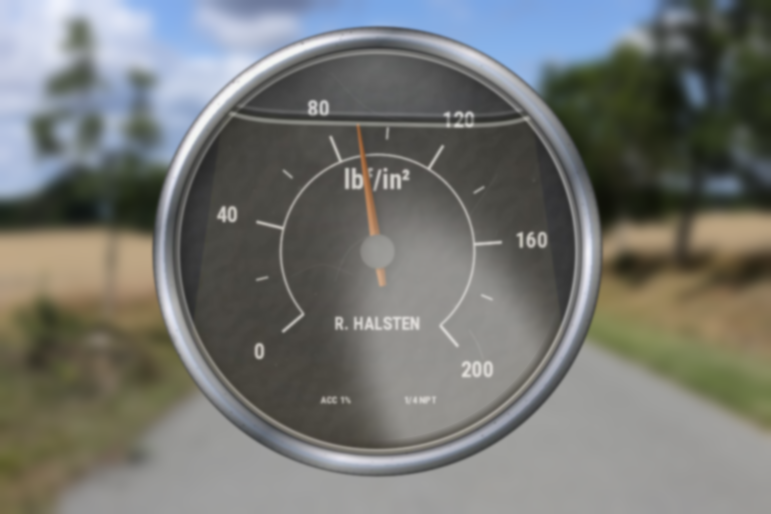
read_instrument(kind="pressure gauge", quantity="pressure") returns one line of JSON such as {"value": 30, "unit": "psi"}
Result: {"value": 90, "unit": "psi"}
